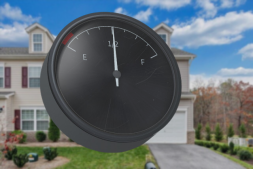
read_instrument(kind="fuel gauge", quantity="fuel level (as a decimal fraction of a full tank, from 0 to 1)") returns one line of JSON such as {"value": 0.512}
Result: {"value": 0.5}
